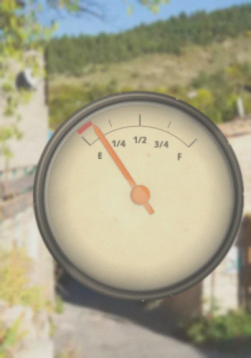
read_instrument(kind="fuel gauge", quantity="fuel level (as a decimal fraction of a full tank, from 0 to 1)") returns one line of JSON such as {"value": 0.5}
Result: {"value": 0.125}
